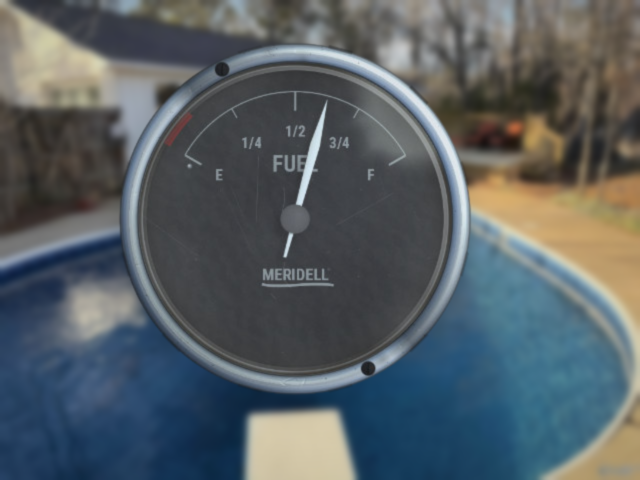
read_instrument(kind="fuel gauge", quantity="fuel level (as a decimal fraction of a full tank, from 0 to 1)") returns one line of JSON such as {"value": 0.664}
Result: {"value": 0.625}
